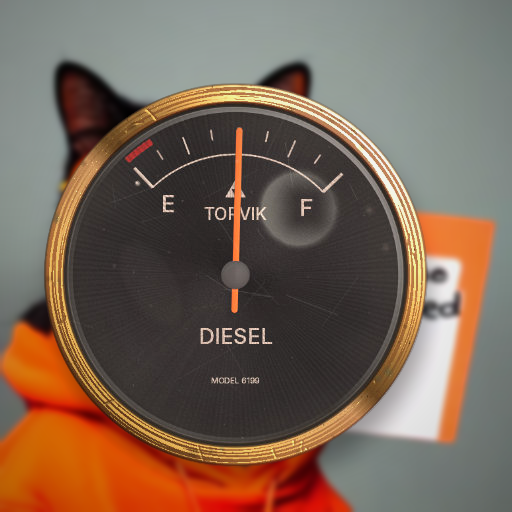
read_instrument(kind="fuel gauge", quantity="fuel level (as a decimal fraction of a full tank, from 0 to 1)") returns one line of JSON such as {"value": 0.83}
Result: {"value": 0.5}
